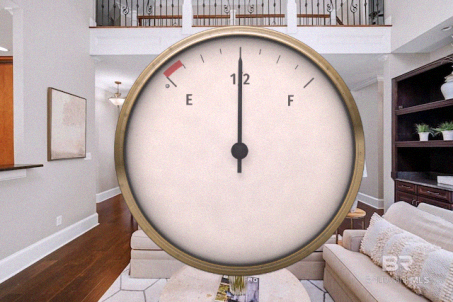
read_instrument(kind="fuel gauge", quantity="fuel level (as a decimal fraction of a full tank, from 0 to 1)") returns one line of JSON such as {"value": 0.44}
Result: {"value": 0.5}
